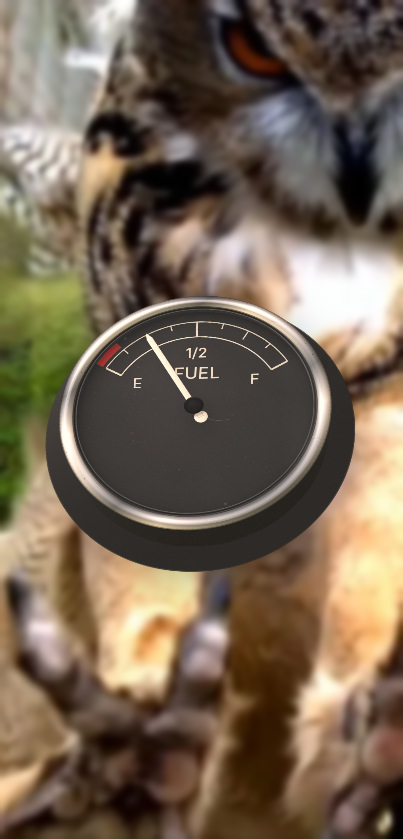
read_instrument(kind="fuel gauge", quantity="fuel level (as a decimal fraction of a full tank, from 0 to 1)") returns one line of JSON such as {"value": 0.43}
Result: {"value": 0.25}
